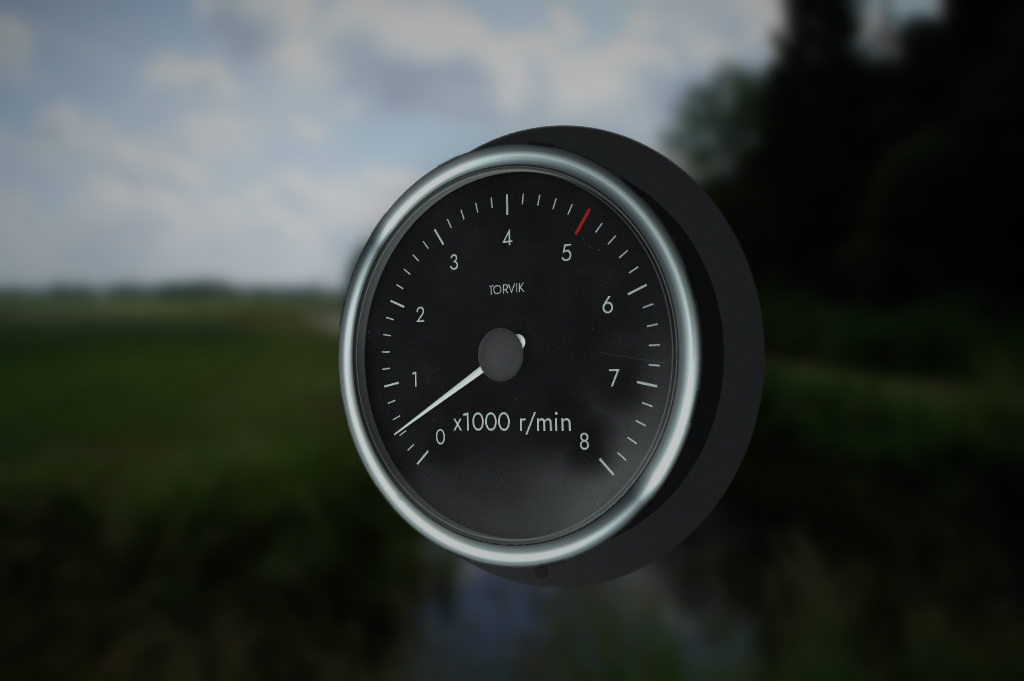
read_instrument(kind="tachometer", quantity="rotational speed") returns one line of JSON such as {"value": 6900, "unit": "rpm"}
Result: {"value": 400, "unit": "rpm"}
